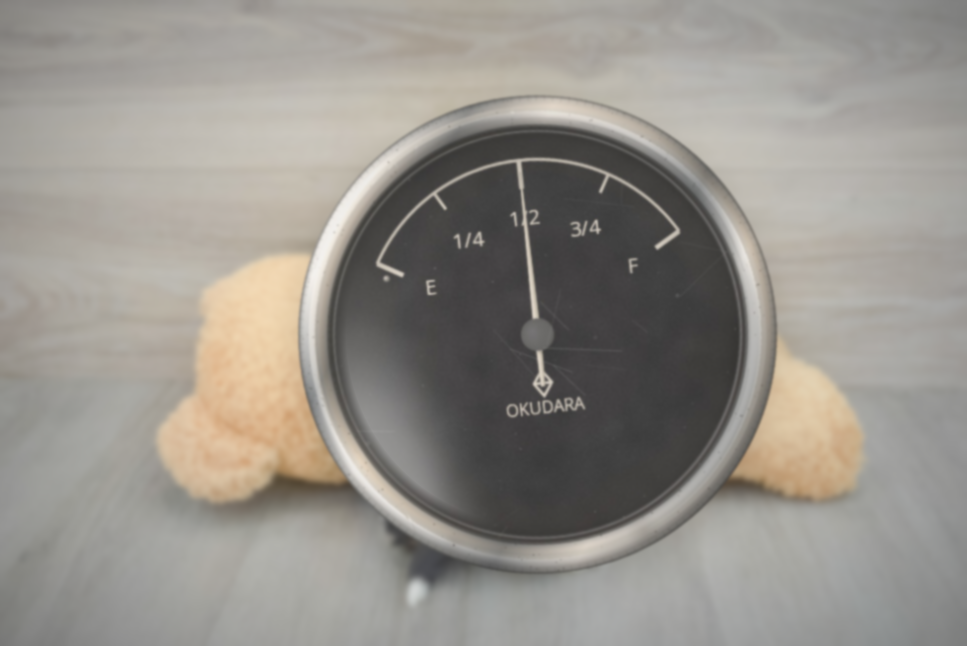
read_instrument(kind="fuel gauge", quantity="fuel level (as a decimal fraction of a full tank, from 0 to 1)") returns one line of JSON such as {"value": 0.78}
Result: {"value": 0.5}
